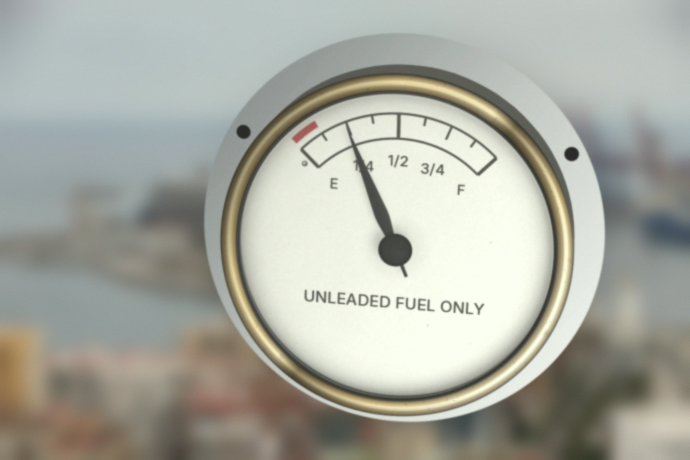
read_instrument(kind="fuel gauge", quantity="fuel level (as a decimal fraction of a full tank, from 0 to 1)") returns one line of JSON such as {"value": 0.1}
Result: {"value": 0.25}
